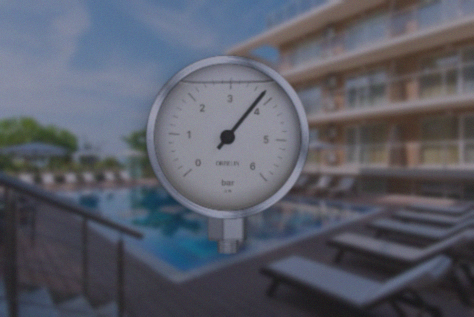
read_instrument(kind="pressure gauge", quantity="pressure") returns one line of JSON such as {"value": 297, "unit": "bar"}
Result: {"value": 3.8, "unit": "bar"}
